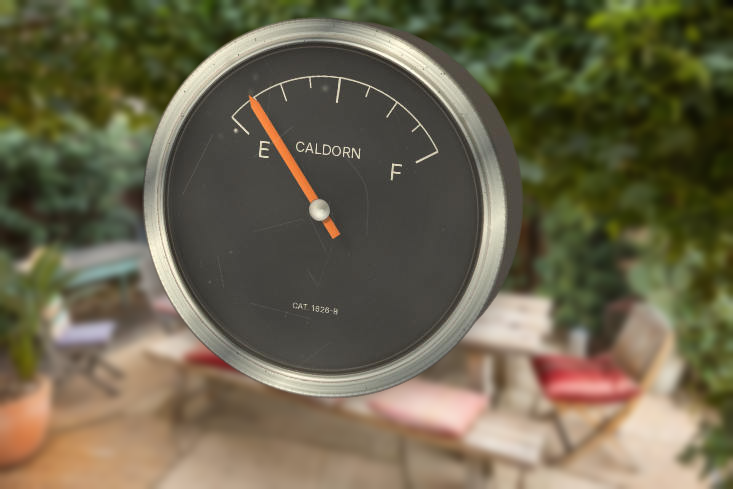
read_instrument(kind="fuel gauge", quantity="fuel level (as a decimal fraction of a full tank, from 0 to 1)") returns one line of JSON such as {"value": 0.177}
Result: {"value": 0.125}
